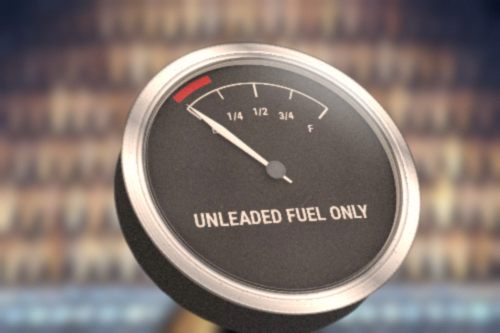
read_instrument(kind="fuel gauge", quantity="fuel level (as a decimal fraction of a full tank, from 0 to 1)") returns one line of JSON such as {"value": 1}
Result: {"value": 0}
